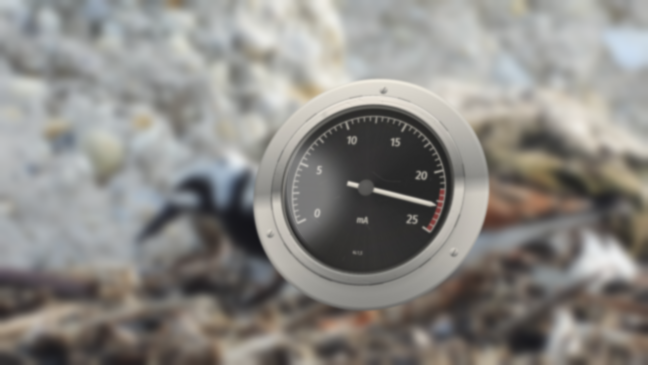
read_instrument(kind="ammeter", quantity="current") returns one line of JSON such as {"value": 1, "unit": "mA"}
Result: {"value": 23, "unit": "mA"}
